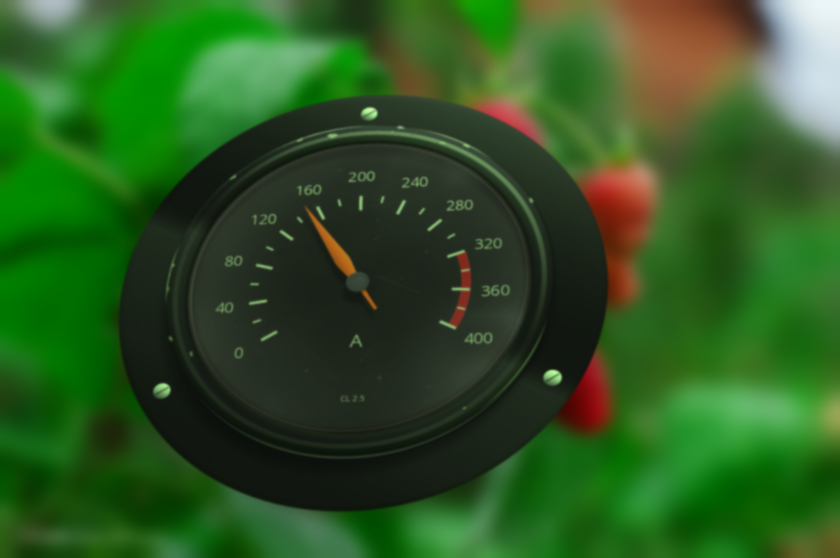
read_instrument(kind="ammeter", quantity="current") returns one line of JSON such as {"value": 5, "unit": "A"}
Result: {"value": 150, "unit": "A"}
